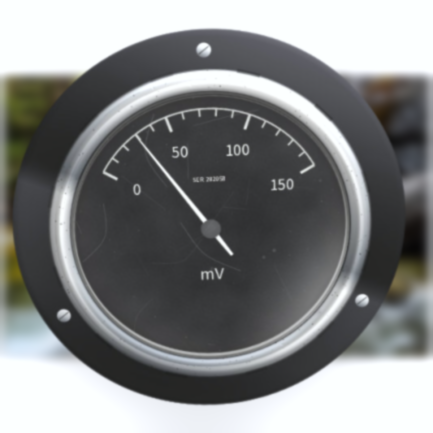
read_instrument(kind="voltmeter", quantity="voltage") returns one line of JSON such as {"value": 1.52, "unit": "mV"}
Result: {"value": 30, "unit": "mV"}
